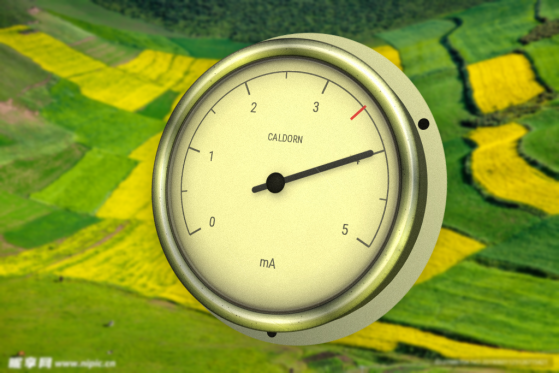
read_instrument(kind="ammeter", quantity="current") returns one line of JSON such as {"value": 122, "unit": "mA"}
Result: {"value": 4, "unit": "mA"}
